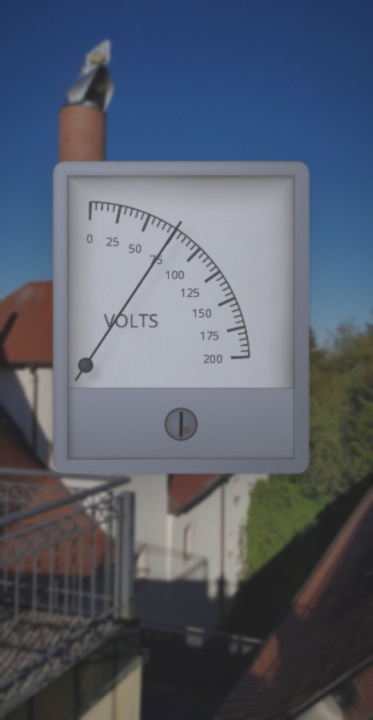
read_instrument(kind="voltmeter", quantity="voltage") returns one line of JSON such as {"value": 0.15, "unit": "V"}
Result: {"value": 75, "unit": "V"}
